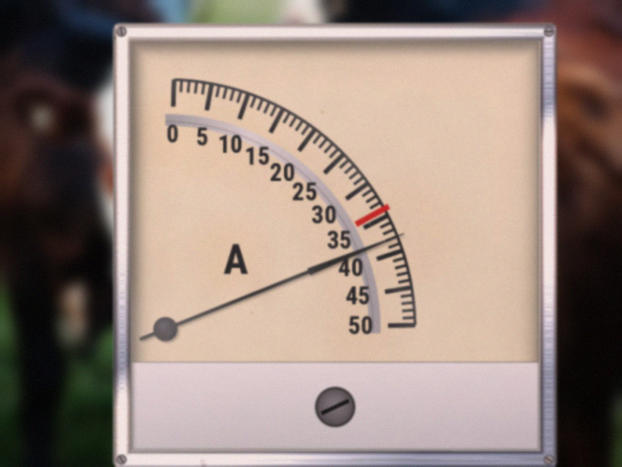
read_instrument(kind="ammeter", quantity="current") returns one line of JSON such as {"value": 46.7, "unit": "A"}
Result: {"value": 38, "unit": "A"}
